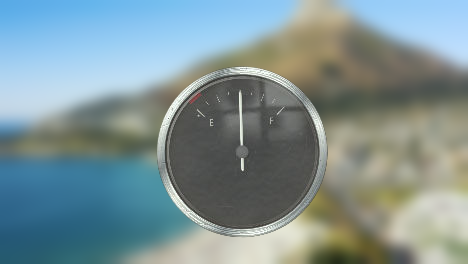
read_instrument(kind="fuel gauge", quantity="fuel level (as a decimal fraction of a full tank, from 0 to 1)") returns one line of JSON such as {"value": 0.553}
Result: {"value": 0.5}
